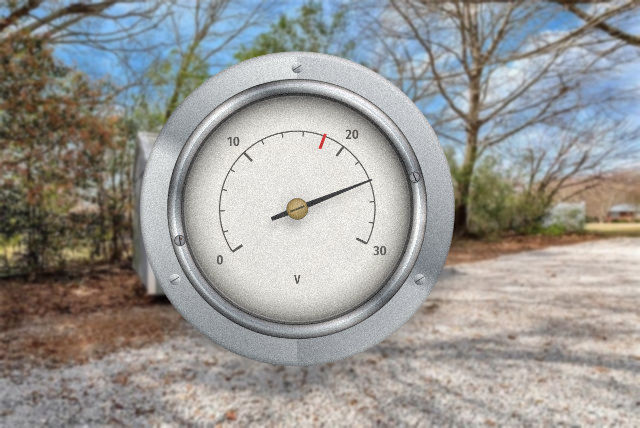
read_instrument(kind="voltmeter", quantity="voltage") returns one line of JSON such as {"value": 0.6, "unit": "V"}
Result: {"value": 24, "unit": "V"}
